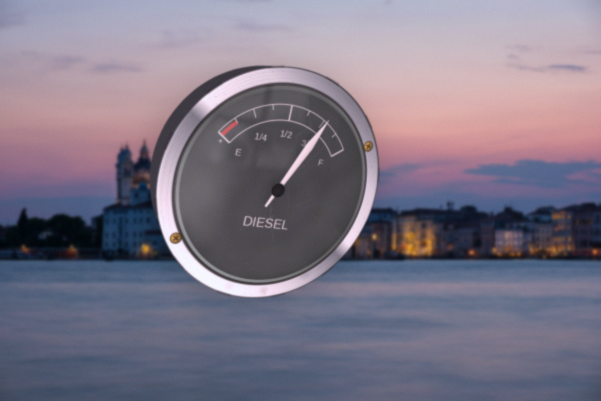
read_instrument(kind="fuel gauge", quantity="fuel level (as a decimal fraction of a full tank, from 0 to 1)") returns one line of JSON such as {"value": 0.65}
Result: {"value": 0.75}
